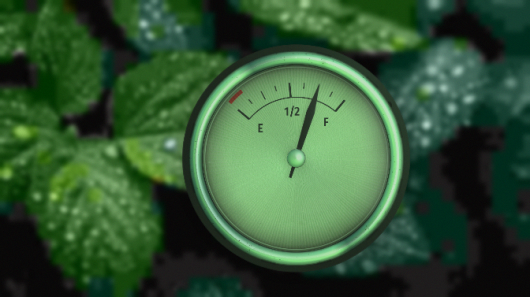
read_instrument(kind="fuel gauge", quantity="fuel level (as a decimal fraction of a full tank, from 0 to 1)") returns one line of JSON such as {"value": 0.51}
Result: {"value": 0.75}
